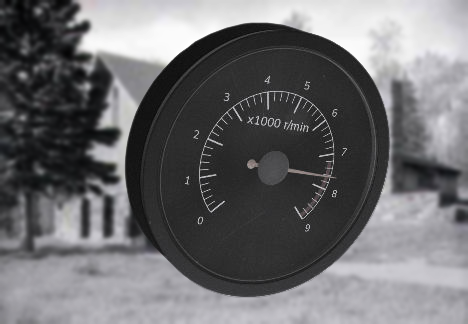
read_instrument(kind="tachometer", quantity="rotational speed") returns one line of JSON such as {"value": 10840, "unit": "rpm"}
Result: {"value": 7600, "unit": "rpm"}
